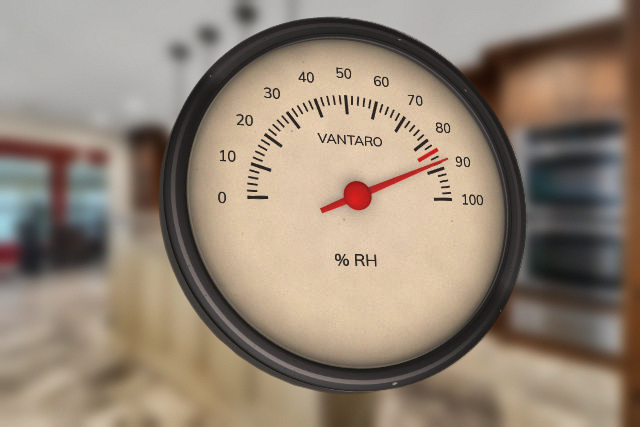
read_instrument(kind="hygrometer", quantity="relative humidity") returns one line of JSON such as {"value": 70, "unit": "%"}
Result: {"value": 88, "unit": "%"}
